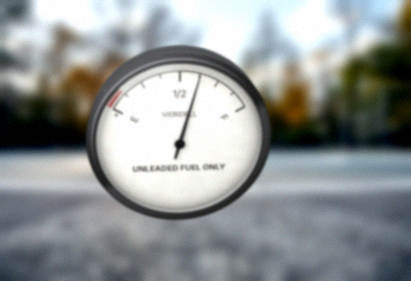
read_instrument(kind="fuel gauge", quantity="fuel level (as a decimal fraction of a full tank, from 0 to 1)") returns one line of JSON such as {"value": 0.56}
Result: {"value": 0.625}
